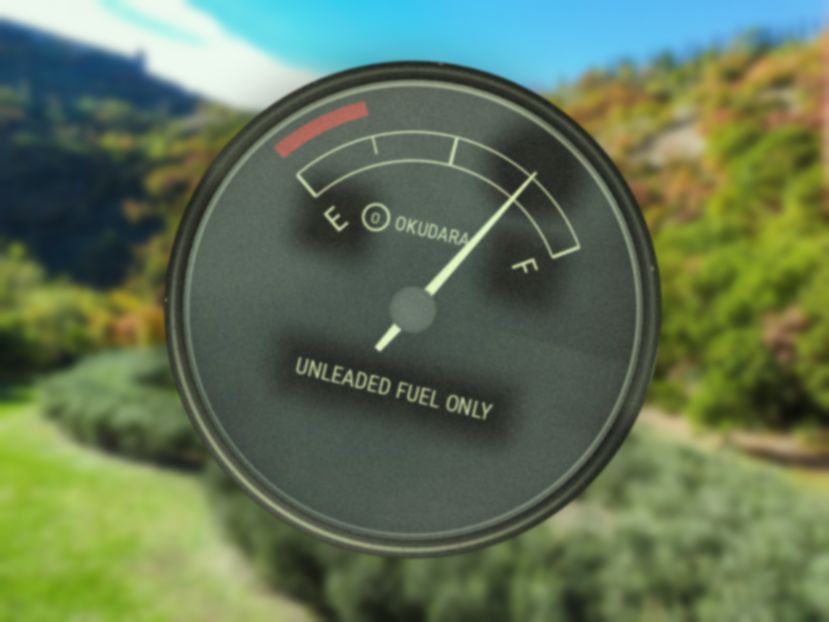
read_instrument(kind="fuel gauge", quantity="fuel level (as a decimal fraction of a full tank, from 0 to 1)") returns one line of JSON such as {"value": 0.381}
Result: {"value": 0.75}
